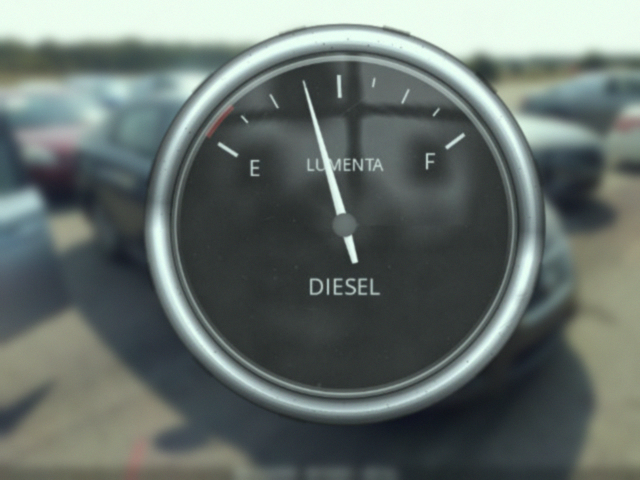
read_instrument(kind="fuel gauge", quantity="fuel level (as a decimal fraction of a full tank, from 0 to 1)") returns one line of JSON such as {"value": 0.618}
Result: {"value": 0.375}
